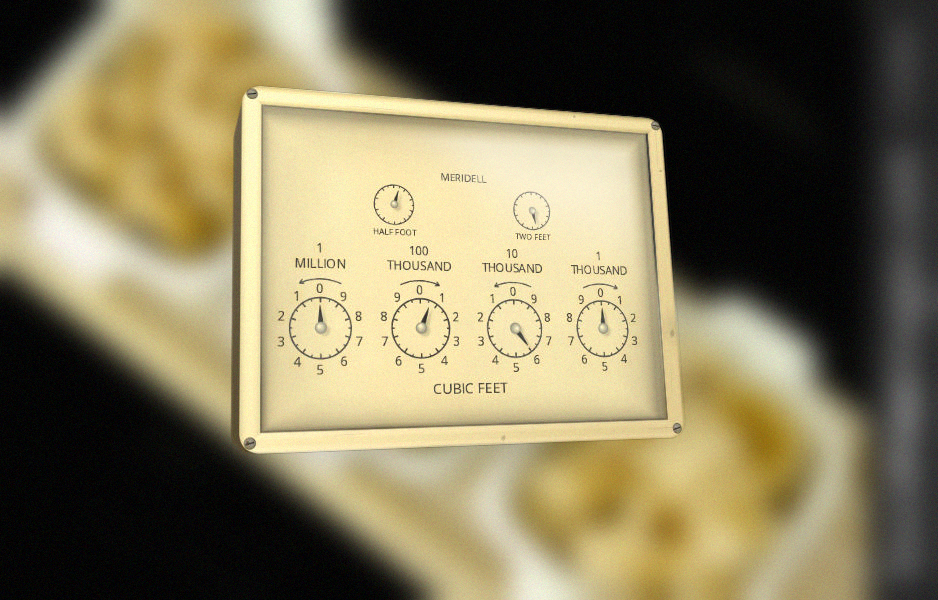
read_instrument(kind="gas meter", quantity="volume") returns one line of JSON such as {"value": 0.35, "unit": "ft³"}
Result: {"value": 6000, "unit": "ft³"}
